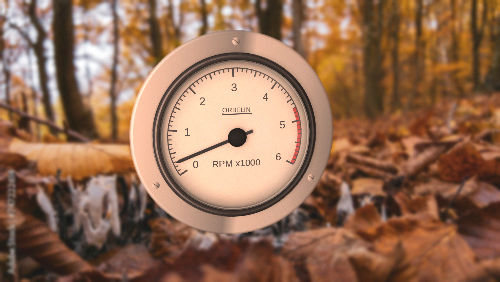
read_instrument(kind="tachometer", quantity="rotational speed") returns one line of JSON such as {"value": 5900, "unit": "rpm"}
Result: {"value": 300, "unit": "rpm"}
